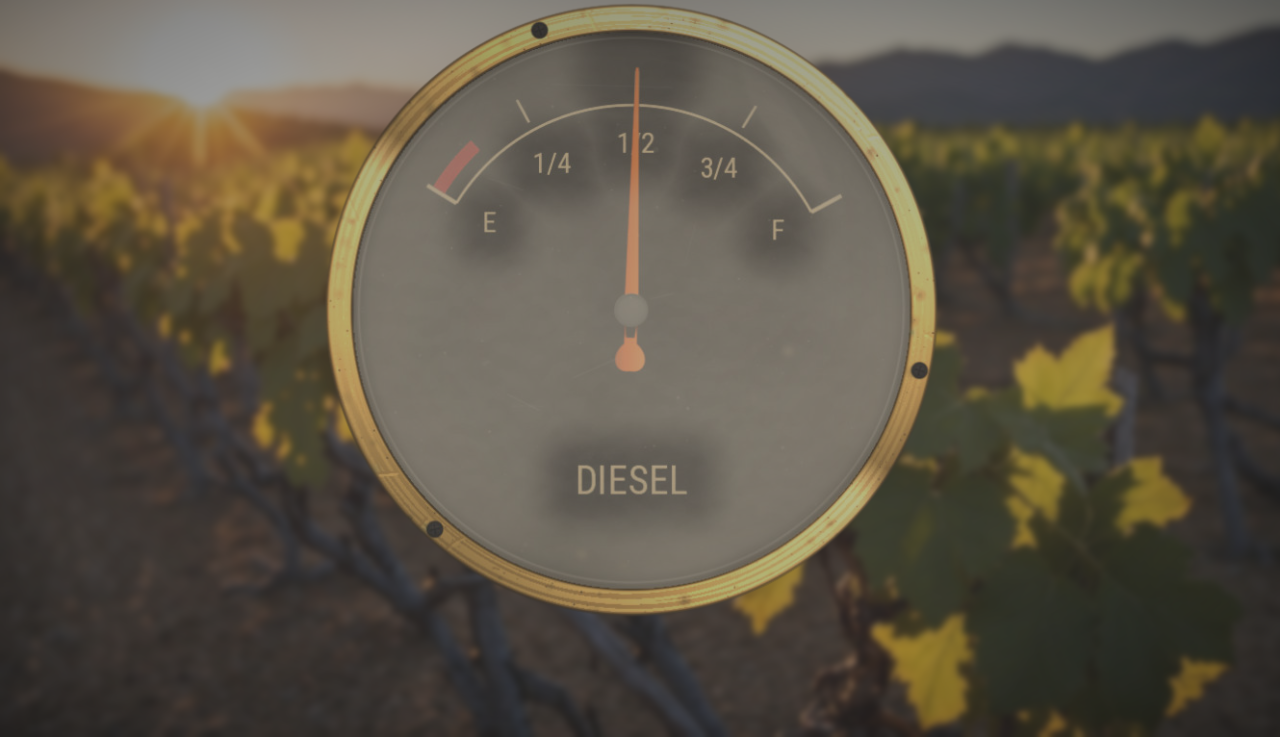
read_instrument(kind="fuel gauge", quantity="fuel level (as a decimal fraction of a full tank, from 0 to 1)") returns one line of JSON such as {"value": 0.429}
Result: {"value": 0.5}
